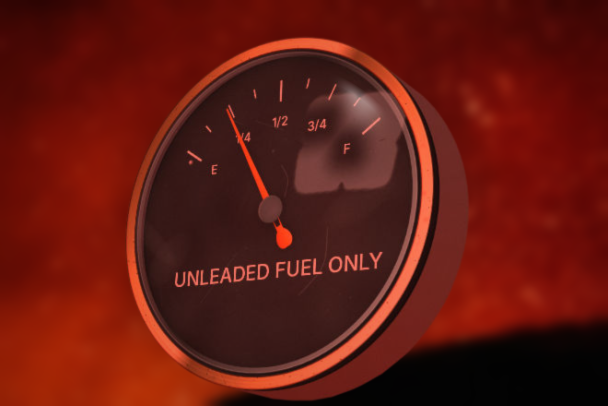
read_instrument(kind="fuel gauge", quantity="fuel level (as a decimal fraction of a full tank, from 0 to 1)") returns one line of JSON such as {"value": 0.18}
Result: {"value": 0.25}
